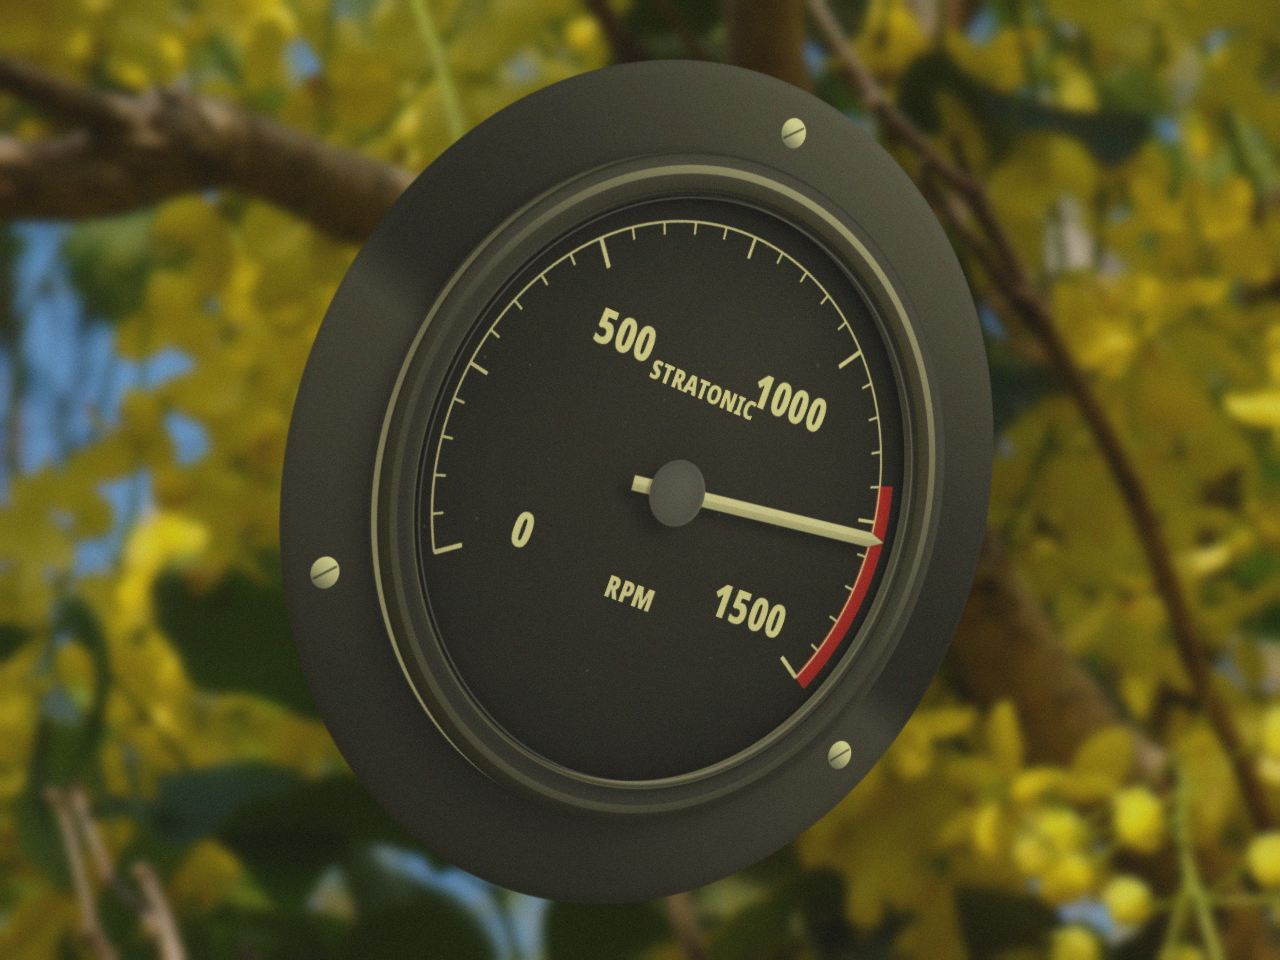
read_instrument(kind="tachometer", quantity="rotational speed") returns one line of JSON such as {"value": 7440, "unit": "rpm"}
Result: {"value": 1275, "unit": "rpm"}
